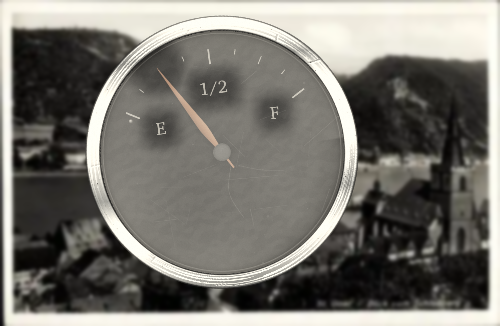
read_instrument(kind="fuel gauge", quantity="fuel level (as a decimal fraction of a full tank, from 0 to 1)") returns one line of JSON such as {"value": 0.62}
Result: {"value": 0.25}
